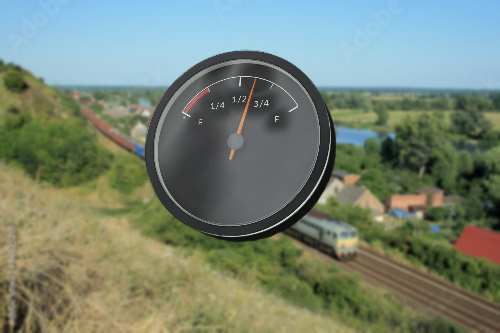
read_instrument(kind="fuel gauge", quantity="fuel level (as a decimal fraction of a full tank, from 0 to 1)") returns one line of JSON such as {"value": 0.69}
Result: {"value": 0.625}
